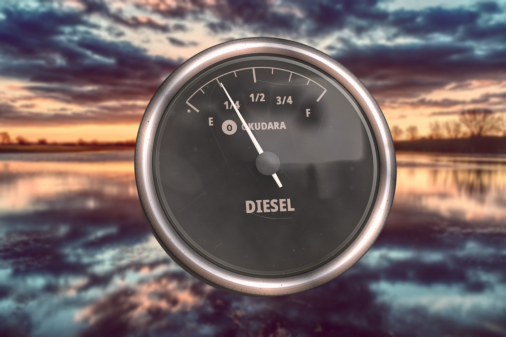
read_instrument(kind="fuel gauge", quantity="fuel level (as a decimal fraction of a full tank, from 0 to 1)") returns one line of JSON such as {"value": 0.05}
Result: {"value": 0.25}
